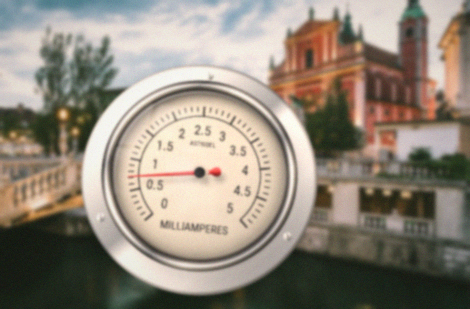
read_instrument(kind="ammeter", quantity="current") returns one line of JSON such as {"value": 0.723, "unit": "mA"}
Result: {"value": 0.7, "unit": "mA"}
